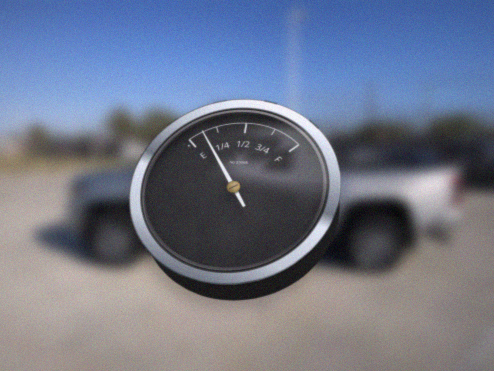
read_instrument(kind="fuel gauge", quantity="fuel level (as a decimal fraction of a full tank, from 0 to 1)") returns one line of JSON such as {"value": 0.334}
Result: {"value": 0.125}
